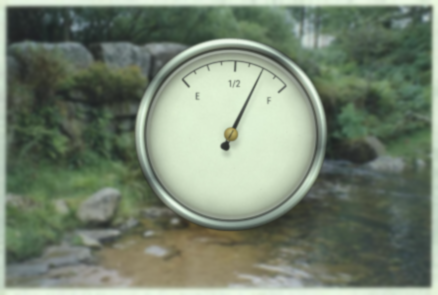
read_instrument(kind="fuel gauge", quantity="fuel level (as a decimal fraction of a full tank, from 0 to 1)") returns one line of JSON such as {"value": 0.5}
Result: {"value": 0.75}
